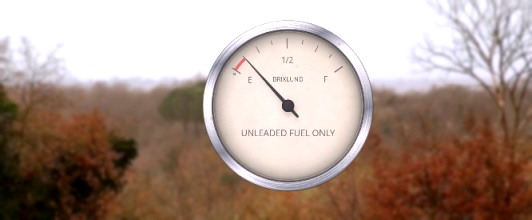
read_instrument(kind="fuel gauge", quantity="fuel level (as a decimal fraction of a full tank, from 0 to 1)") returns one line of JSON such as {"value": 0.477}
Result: {"value": 0.125}
